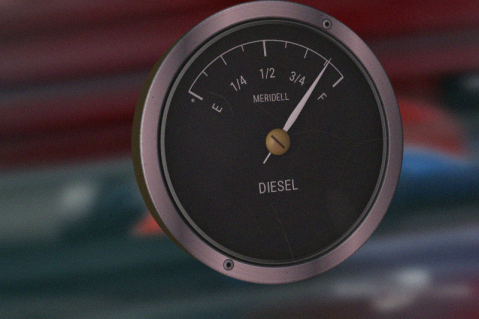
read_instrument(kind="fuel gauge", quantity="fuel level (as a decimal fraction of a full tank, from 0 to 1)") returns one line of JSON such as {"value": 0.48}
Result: {"value": 0.875}
